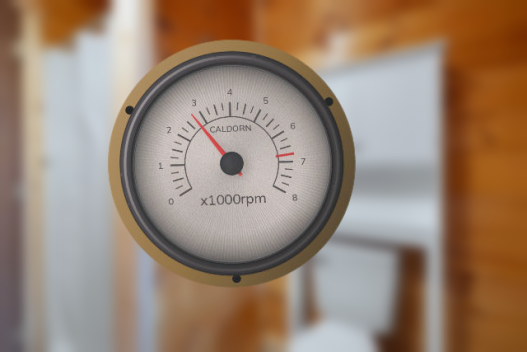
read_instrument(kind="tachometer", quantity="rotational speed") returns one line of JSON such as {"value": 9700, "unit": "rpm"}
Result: {"value": 2750, "unit": "rpm"}
